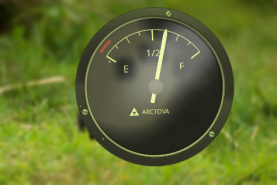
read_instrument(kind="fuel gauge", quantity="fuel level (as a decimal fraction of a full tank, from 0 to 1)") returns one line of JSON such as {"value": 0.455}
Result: {"value": 0.625}
